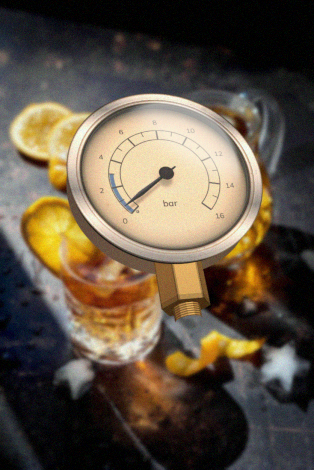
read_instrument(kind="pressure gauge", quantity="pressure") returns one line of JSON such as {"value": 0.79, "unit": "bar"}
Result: {"value": 0.5, "unit": "bar"}
